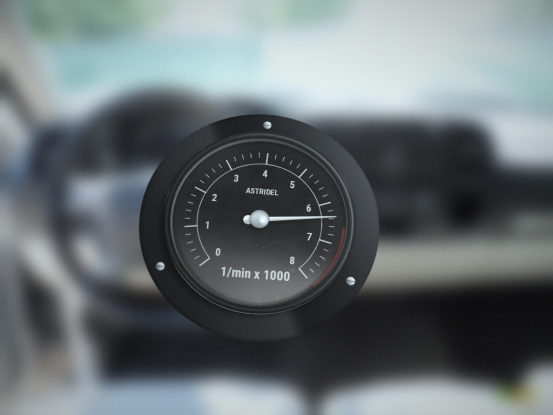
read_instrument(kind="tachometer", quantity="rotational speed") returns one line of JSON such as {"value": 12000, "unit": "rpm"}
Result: {"value": 6400, "unit": "rpm"}
